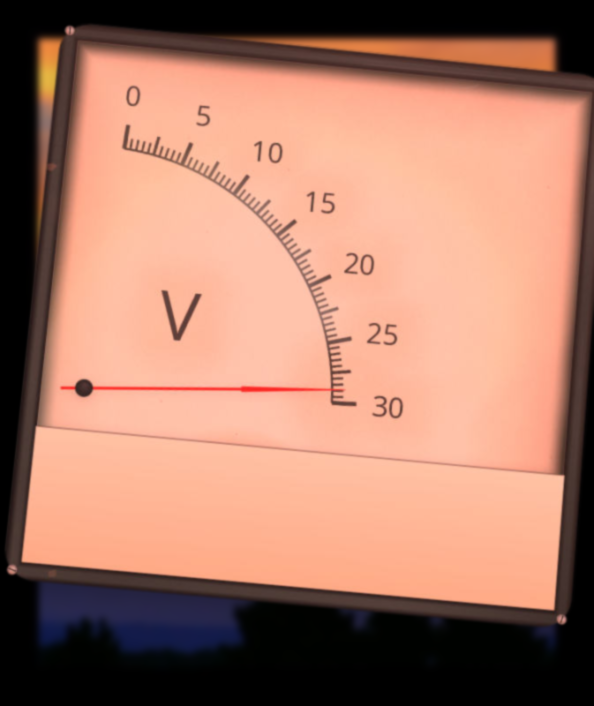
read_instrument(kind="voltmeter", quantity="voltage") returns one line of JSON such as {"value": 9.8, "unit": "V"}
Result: {"value": 29, "unit": "V"}
